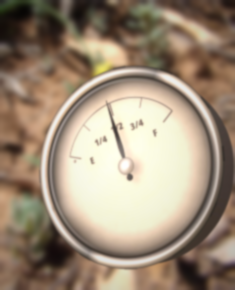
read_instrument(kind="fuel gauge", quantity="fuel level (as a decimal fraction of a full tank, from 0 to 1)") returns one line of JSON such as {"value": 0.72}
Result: {"value": 0.5}
